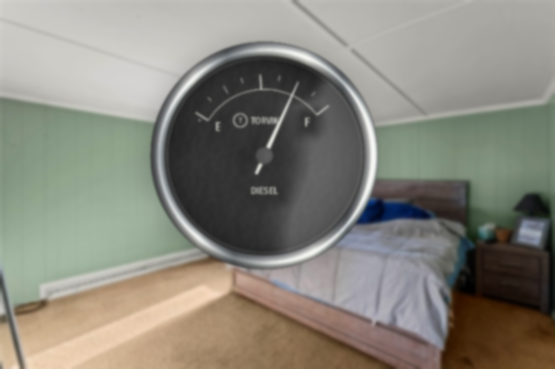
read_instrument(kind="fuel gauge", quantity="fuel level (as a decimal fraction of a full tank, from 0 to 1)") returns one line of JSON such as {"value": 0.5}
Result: {"value": 0.75}
